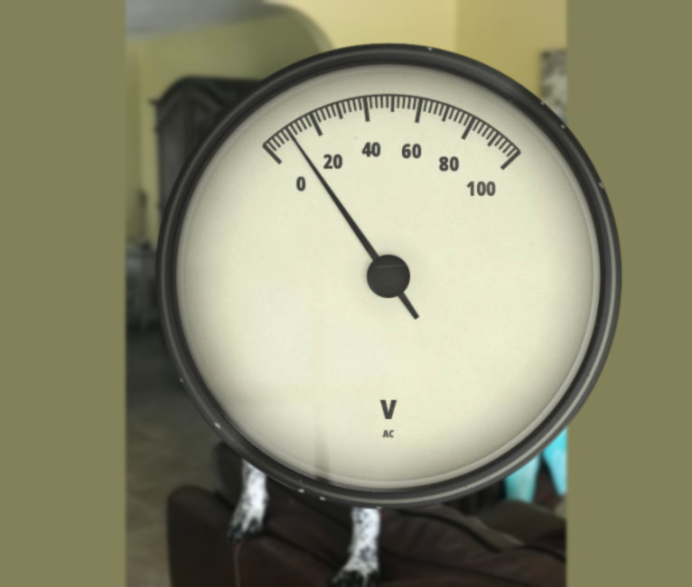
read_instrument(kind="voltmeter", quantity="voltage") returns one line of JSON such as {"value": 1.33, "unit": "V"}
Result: {"value": 10, "unit": "V"}
